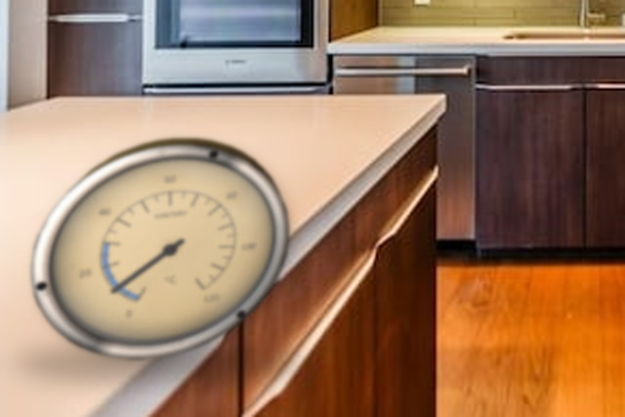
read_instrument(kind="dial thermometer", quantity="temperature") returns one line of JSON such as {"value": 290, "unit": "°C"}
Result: {"value": 10, "unit": "°C"}
